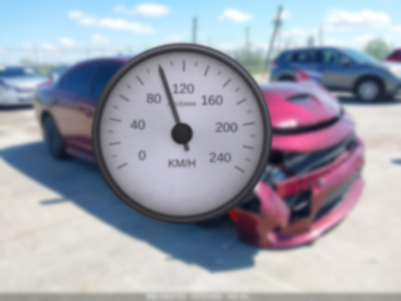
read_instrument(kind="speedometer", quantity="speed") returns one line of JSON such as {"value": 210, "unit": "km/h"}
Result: {"value": 100, "unit": "km/h"}
